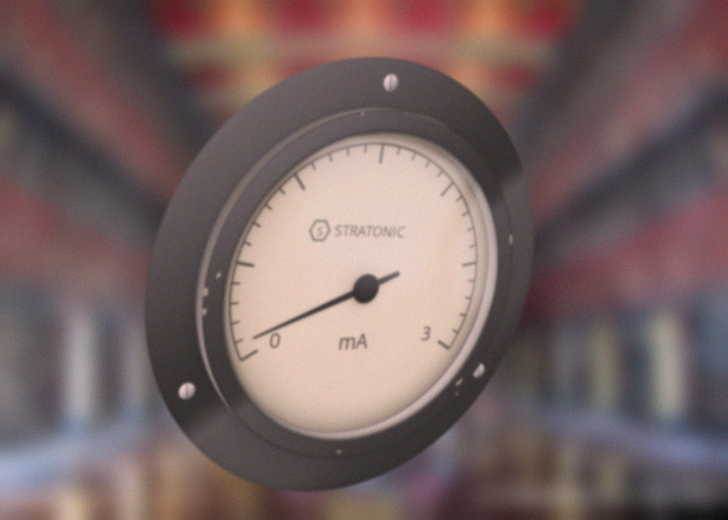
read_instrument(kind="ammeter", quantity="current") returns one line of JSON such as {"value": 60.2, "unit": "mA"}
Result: {"value": 0.1, "unit": "mA"}
